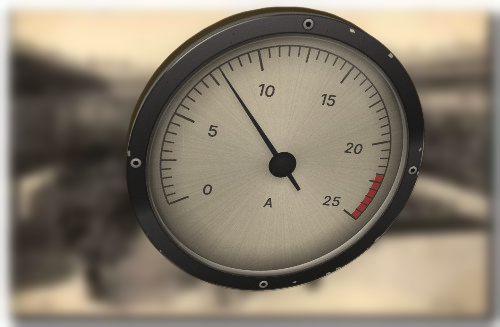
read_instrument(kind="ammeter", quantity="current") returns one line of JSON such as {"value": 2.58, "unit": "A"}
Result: {"value": 8, "unit": "A"}
